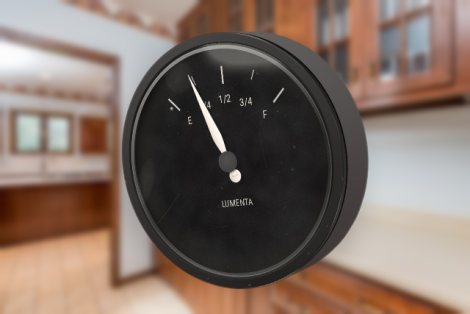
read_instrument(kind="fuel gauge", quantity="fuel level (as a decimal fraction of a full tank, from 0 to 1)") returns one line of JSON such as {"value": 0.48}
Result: {"value": 0.25}
